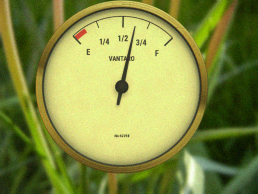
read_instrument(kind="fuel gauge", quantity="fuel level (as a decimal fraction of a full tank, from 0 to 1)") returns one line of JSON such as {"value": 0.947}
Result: {"value": 0.625}
